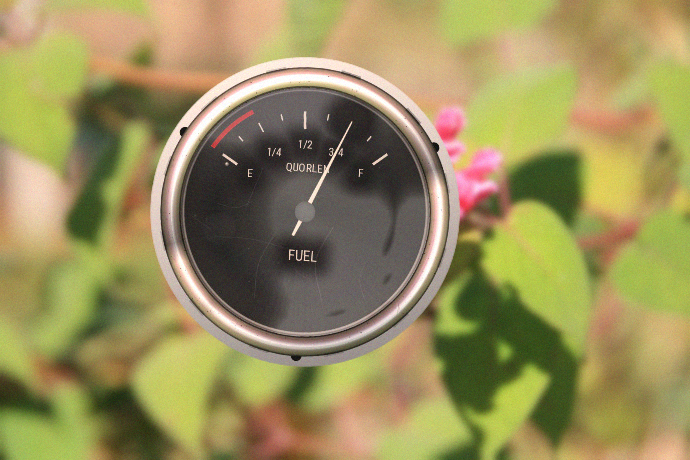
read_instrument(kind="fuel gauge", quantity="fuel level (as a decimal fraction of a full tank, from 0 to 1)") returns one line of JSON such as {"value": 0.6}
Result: {"value": 0.75}
